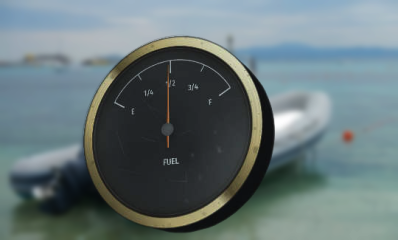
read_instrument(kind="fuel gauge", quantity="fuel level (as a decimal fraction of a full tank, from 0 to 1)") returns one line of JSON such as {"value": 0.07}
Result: {"value": 0.5}
